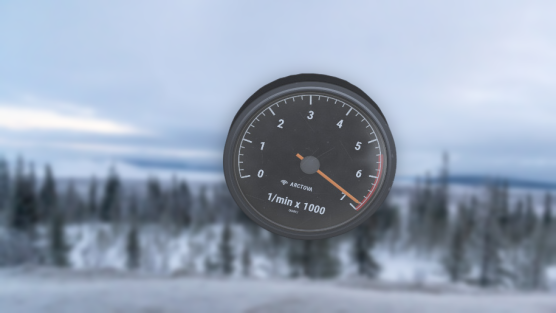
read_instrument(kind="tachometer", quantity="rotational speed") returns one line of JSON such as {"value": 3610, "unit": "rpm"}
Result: {"value": 6800, "unit": "rpm"}
